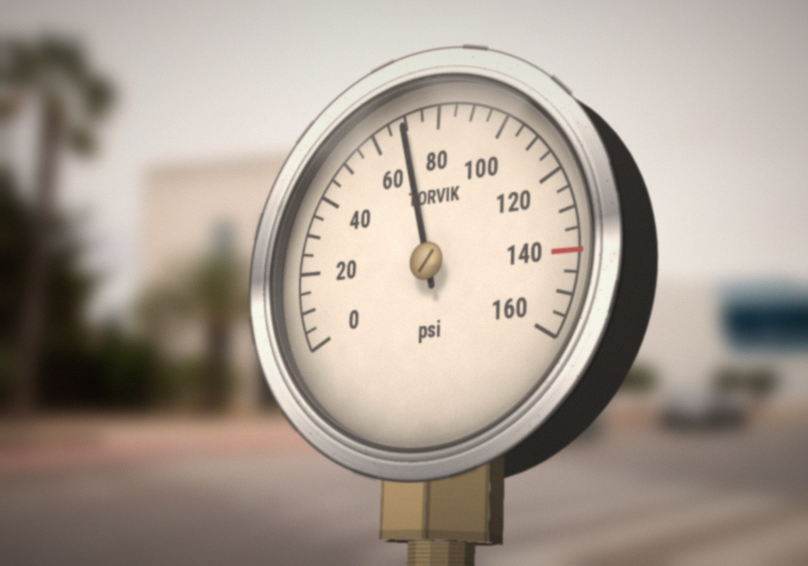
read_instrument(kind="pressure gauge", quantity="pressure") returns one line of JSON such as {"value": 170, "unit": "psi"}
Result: {"value": 70, "unit": "psi"}
